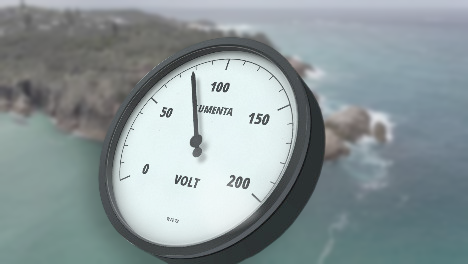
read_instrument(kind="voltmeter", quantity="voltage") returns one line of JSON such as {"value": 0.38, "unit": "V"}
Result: {"value": 80, "unit": "V"}
